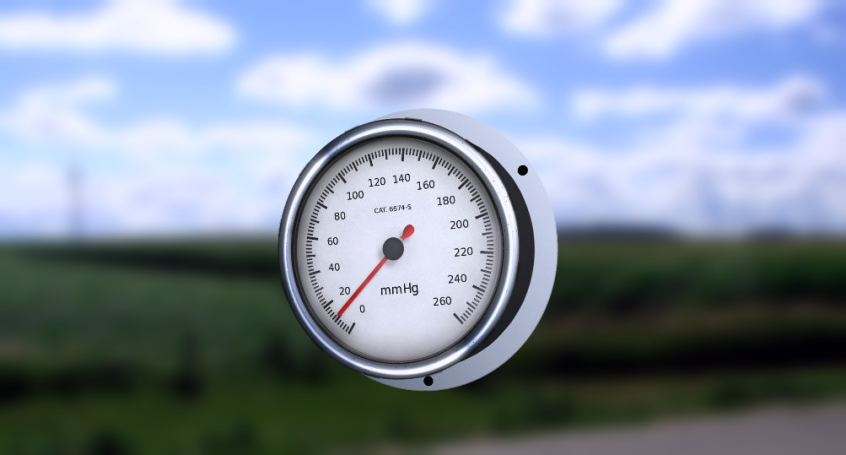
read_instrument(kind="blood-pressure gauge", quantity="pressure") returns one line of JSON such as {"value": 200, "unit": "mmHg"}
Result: {"value": 10, "unit": "mmHg"}
